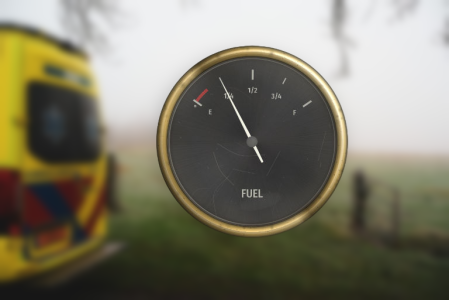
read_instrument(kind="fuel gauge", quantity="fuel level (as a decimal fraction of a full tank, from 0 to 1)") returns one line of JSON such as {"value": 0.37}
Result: {"value": 0.25}
